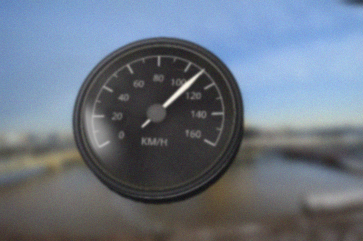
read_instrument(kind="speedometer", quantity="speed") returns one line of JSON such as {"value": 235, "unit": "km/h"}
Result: {"value": 110, "unit": "km/h"}
